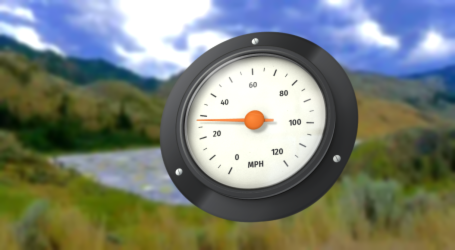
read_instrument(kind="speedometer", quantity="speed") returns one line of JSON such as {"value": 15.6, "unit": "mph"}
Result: {"value": 27.5, "unit": "mph"}
